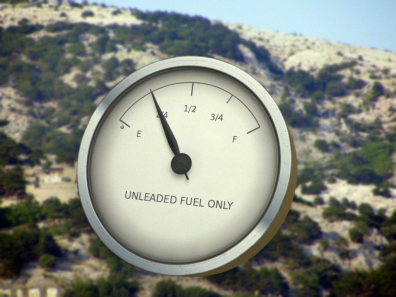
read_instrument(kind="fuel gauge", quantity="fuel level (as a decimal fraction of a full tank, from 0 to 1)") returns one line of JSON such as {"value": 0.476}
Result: {"value": 0.25}
